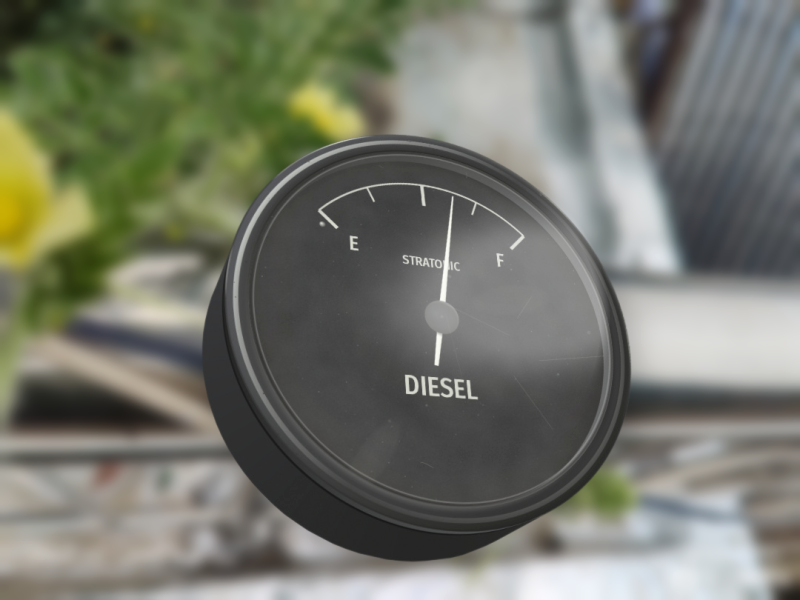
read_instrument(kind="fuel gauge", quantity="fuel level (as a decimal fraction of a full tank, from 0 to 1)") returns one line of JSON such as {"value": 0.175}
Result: {"value": 0.625}
